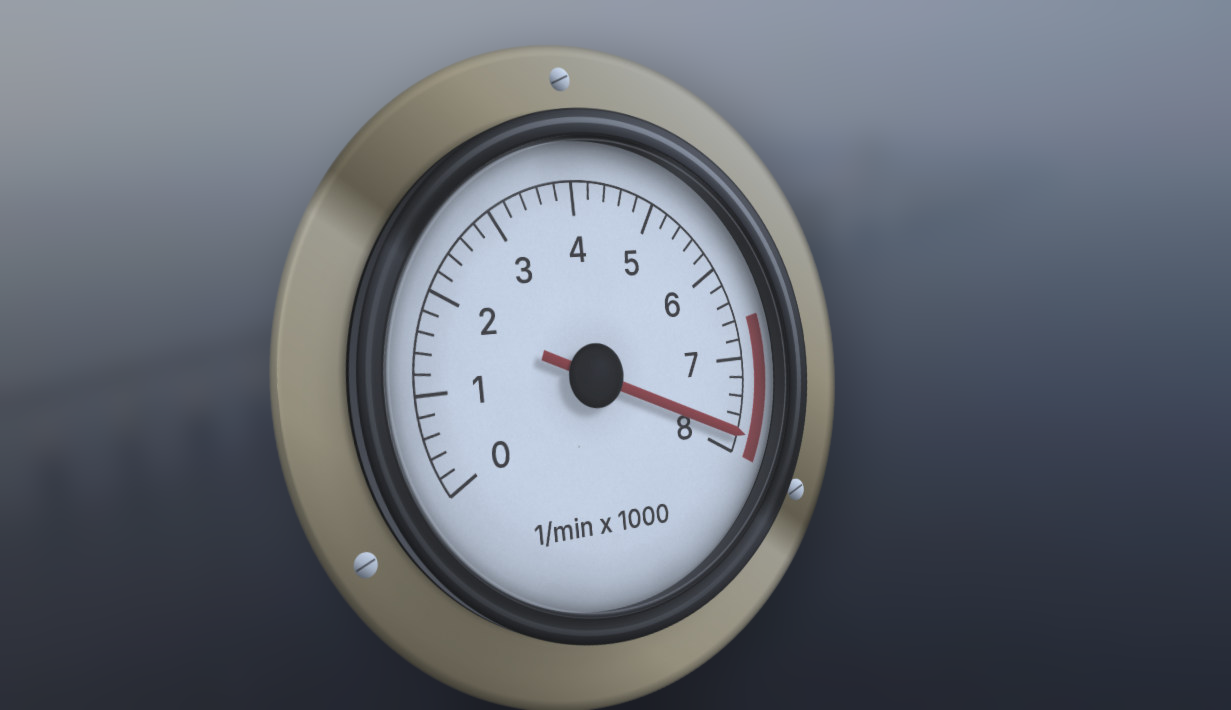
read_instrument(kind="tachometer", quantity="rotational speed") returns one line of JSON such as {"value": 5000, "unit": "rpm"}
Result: {"value": 7800, "unit": "rpm"}
